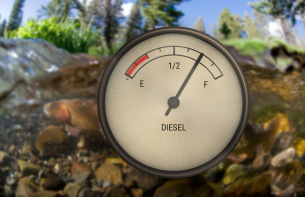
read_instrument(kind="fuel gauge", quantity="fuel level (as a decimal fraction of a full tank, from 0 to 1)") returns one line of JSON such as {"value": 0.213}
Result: {"value": 0.75}
